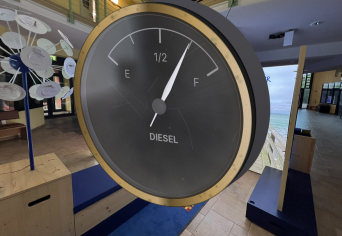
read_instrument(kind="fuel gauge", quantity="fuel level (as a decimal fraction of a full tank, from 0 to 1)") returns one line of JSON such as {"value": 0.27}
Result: {"value": 0.75}
